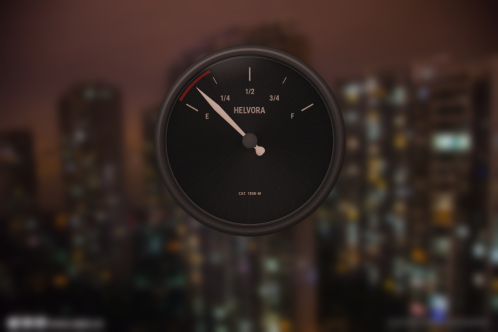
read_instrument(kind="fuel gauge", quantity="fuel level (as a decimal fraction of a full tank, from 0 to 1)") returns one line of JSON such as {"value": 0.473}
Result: {"value": 0.125}
